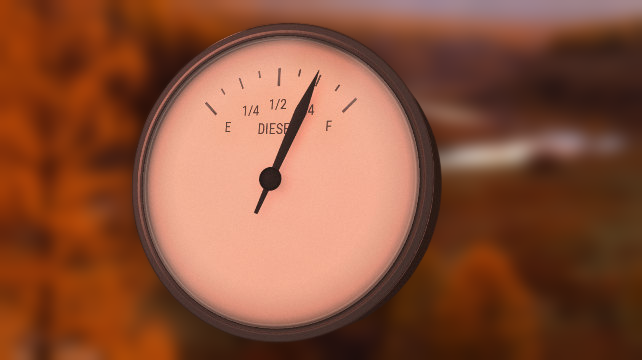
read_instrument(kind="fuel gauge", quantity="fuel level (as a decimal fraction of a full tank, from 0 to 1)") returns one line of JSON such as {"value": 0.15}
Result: {"value": 0.75}
